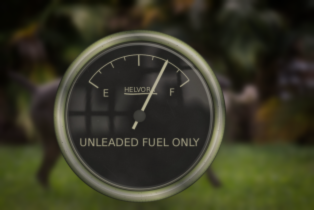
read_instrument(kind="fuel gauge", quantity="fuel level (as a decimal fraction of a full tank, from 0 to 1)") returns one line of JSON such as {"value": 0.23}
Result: {"value": 0.75}
